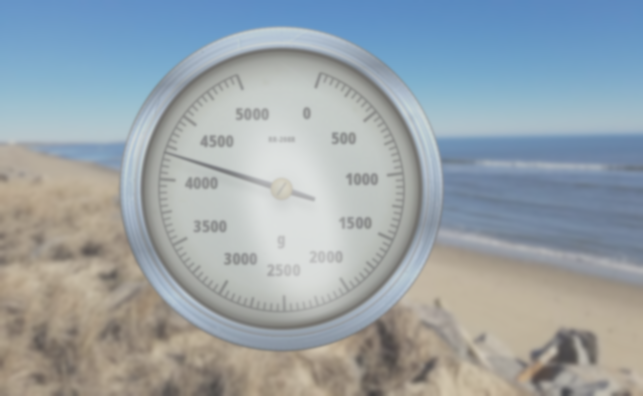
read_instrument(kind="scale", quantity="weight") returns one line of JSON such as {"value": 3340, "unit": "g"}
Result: {"value": 4200, "unit": "g"}
